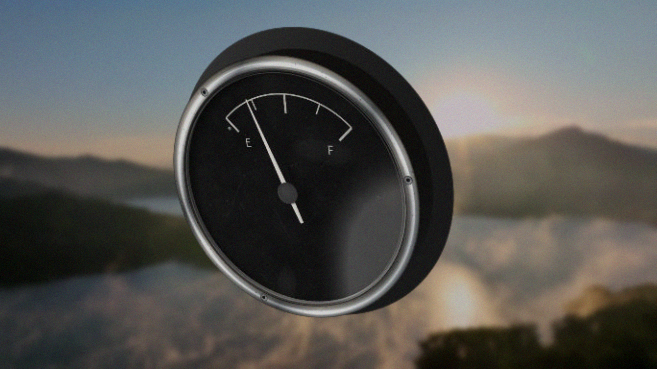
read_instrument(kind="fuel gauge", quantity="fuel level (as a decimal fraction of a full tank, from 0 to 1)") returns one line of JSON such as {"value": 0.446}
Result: {"value": 0.25}
